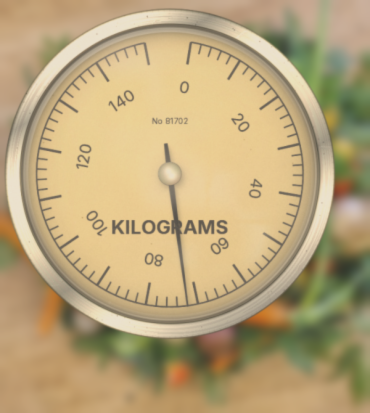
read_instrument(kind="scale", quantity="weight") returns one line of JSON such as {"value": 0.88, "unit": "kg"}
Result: {"value": 72, "unit": "kg"}
